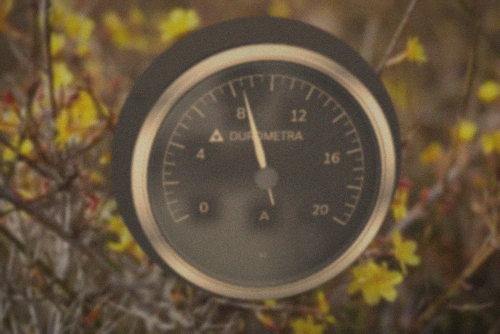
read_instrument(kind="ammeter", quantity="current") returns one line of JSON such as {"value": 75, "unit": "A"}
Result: {"value": 8.5, "unit": "A"}
